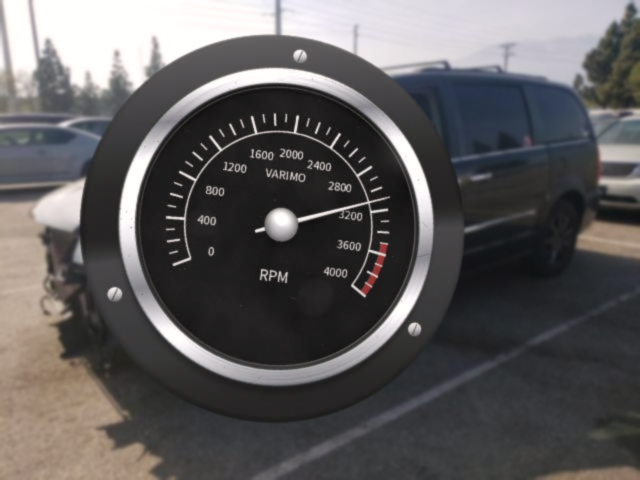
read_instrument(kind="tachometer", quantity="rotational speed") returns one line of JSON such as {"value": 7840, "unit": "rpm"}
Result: {"value": 3100, "unit": "rpm"}
